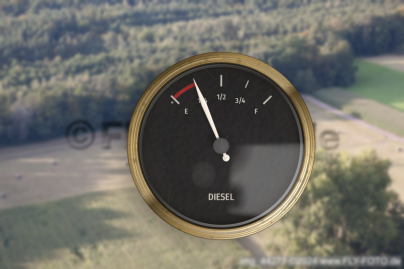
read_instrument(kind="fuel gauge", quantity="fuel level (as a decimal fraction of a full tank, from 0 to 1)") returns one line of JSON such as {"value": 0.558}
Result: {"value": 0.25}
